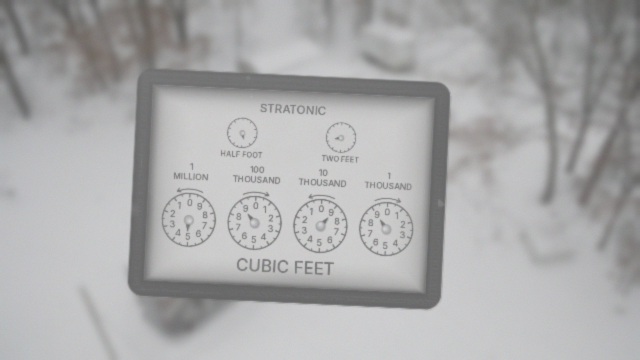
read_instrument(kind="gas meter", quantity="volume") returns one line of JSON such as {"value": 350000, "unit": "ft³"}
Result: {"value": 488900, "unit": "ft³"}
